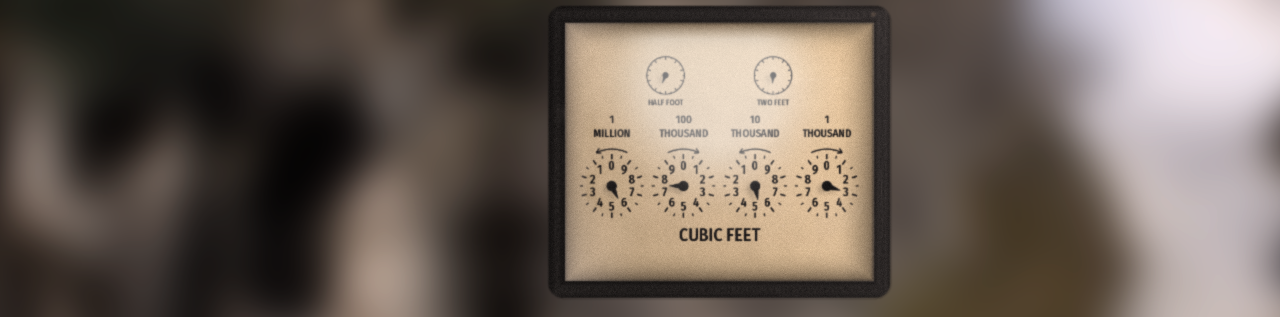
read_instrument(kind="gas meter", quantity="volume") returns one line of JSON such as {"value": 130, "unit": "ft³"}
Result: {"value": 575300, "unit": "ft³"}
